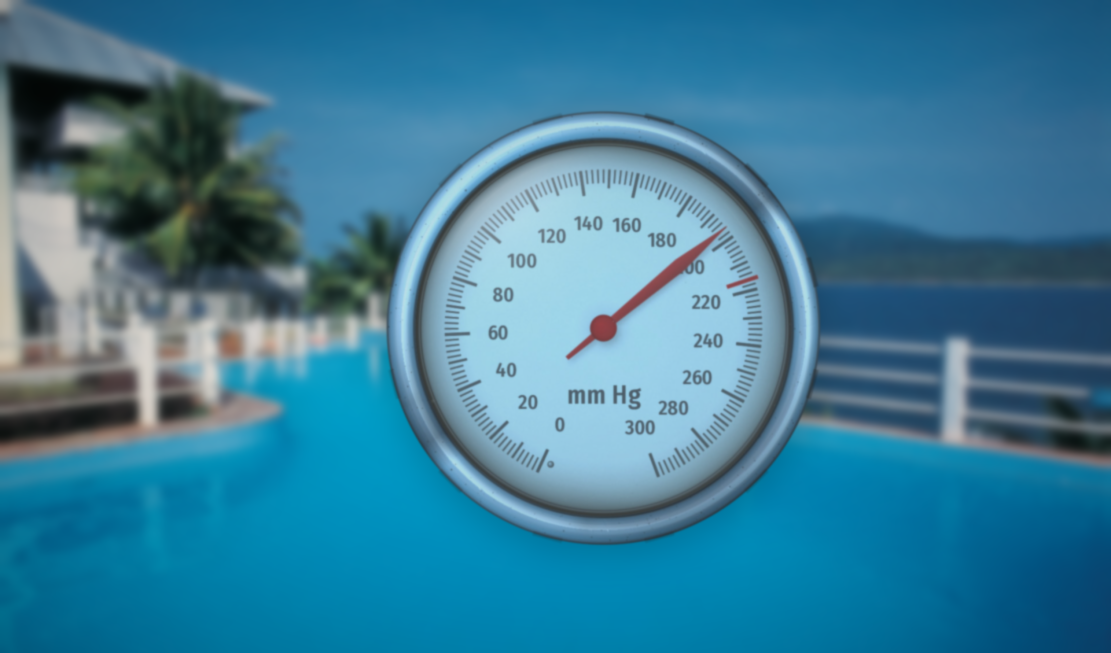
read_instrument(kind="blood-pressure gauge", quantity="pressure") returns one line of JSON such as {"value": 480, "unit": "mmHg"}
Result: {"value": 196, "unit": "mmHg"}
